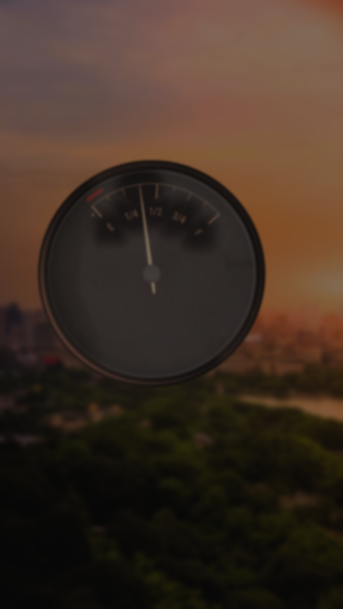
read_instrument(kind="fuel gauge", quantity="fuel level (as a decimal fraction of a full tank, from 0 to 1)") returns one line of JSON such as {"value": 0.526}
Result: {"value": 0.375}
